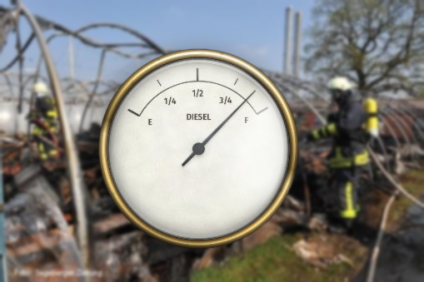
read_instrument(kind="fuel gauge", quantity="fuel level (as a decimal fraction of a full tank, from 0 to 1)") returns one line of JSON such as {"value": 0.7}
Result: {"value": 0.875}
